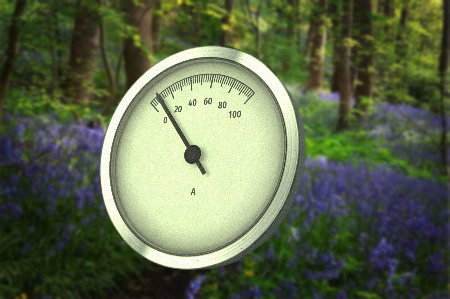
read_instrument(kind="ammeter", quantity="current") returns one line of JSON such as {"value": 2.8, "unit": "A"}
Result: {"value": 10, "unit": "A"}
